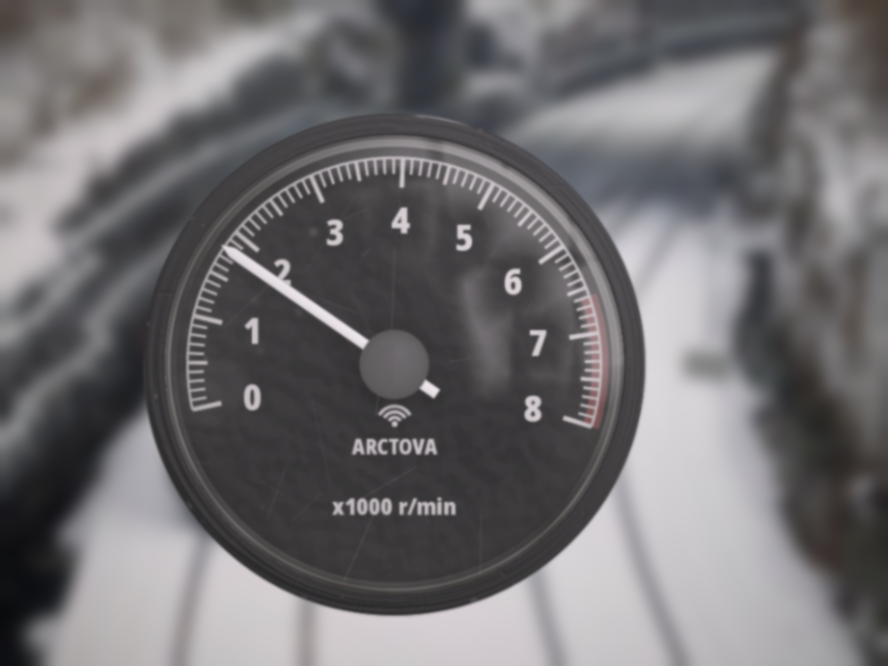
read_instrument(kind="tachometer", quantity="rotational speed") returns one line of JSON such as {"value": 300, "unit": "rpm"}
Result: {"value": 1800, "unit": "rpm"}
